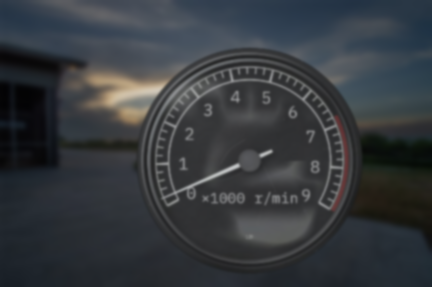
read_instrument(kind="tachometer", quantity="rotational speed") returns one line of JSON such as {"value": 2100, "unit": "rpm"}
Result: {"value": 200, "unit": "rpm"}
